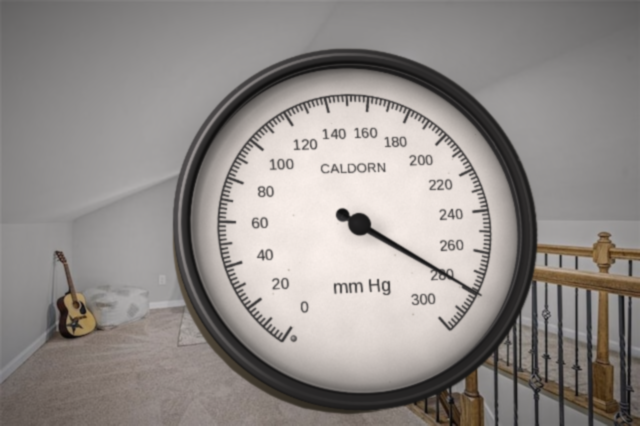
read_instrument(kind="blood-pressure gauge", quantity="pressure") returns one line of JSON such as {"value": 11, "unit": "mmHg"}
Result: {"value": 280, "unit": "mmHg"}
